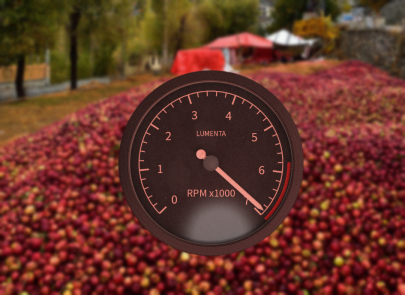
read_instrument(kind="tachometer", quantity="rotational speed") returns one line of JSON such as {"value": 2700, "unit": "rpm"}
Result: {"value": 6900, "unit": "rpm"}
